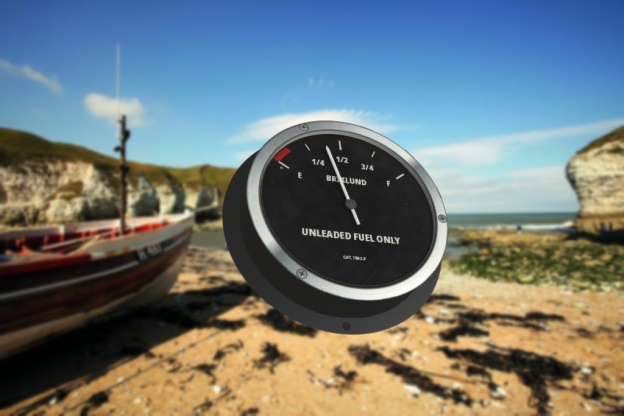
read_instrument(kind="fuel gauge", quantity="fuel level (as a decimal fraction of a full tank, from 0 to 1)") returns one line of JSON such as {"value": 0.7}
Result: {"value": 0.375}
